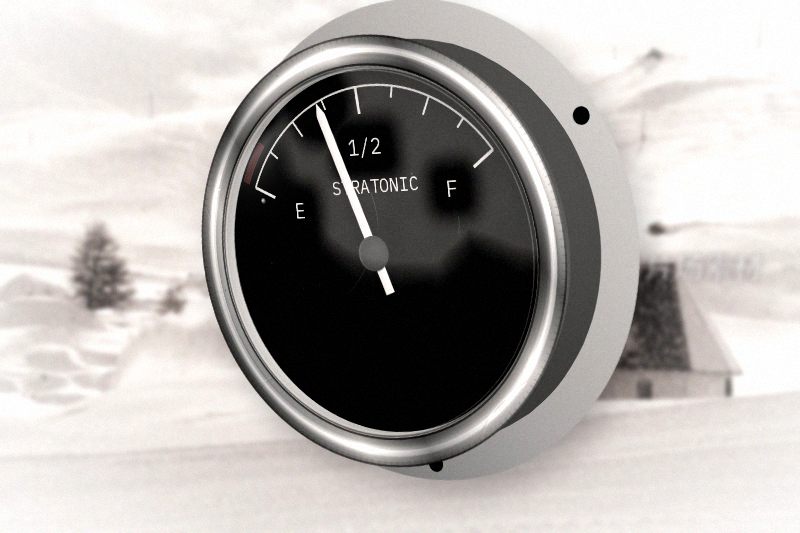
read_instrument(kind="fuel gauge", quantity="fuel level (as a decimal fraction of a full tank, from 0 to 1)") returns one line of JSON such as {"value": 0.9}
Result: {"value": 0.375}
